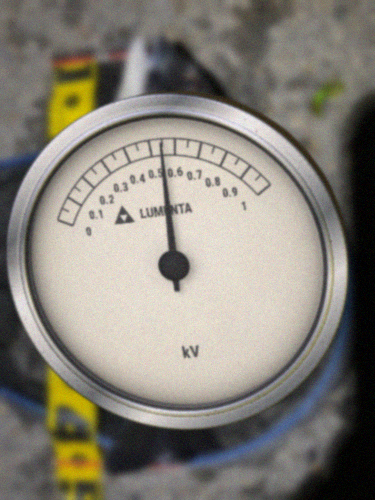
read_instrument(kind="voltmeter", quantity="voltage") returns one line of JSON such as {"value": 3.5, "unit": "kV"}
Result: {"value": 0.55, "unit": "kV"}
